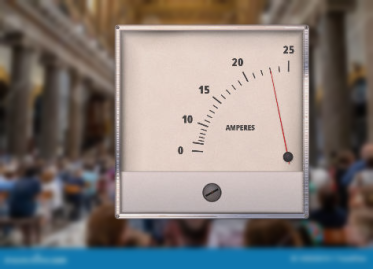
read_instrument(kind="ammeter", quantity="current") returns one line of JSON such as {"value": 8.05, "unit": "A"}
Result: {"value": 23, "unit": "A"}
